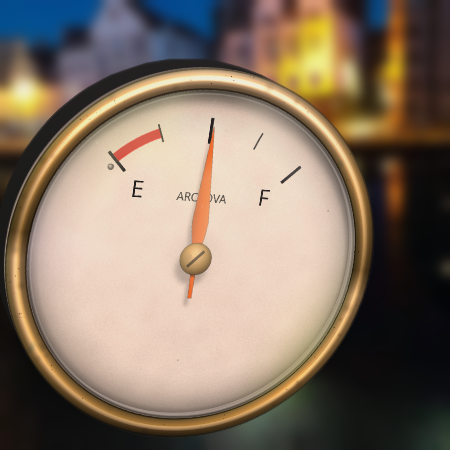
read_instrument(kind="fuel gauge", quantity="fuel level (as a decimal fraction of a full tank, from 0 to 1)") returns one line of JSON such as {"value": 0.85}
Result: {"value": 0.5}
